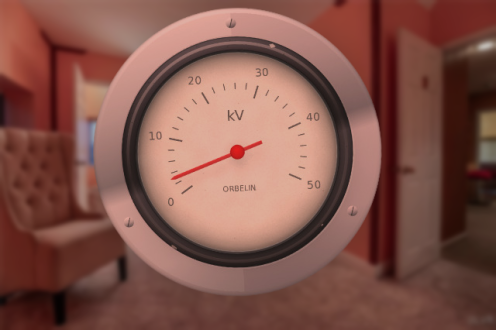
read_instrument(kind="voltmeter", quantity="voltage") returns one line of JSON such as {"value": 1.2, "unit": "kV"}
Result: {"value": 3, "unit": "kV"}
